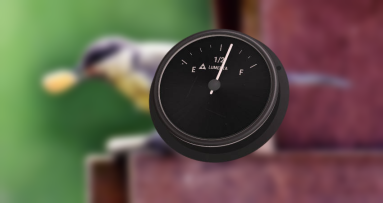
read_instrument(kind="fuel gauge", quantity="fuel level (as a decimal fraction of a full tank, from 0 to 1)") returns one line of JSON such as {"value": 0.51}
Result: {"value": 0.625}
